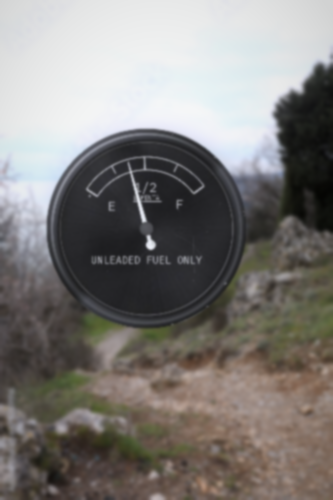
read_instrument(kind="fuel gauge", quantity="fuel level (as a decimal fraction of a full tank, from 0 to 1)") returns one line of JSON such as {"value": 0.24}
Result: {"value": 0.375}
